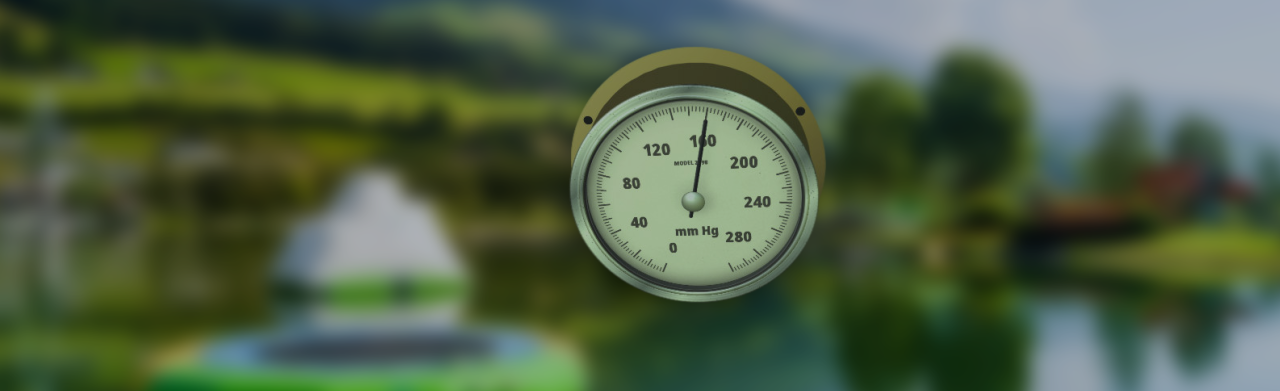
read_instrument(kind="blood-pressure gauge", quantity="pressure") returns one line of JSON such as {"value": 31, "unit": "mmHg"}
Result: {"value": 160, "unit": "mmHg"}
